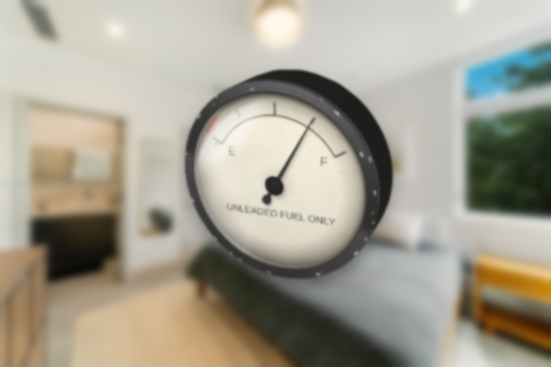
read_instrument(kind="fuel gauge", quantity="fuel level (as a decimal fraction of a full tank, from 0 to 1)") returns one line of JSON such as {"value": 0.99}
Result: {"value": 0.75}
